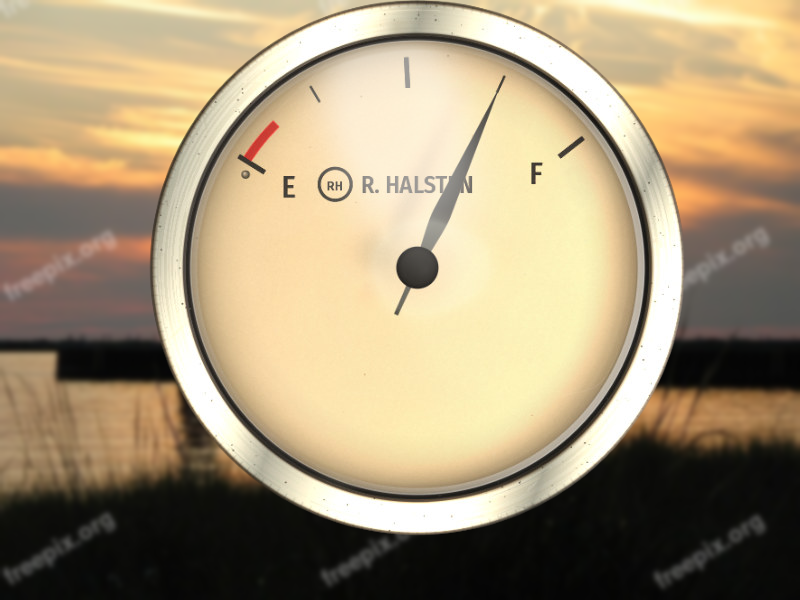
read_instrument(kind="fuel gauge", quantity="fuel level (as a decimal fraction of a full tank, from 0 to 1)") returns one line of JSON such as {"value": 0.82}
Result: {"value": 0.75}
